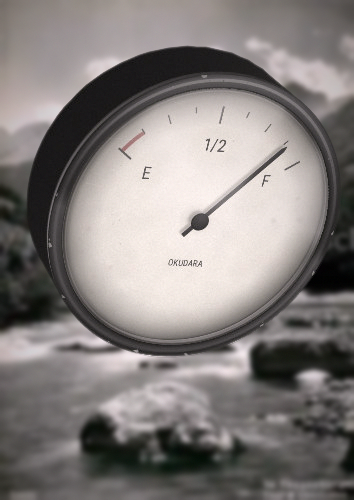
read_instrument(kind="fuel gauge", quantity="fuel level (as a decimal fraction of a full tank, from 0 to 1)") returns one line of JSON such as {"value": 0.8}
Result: {"value": 0.875}
